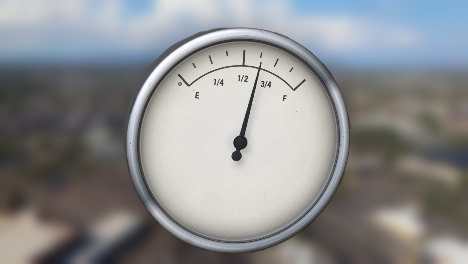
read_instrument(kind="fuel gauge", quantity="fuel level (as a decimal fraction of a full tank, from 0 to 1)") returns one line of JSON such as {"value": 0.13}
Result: {"value": 0.625}
